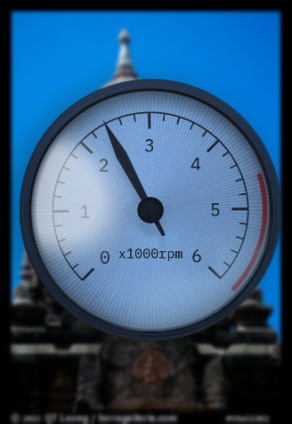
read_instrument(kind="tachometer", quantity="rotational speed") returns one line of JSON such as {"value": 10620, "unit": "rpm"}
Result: {"value": 2400, "unit": "rpm"}
